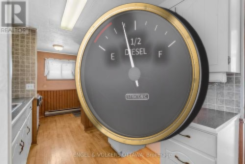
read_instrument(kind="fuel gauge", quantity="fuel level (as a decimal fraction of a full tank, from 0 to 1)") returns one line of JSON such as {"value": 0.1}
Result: {"value": 0.375}
